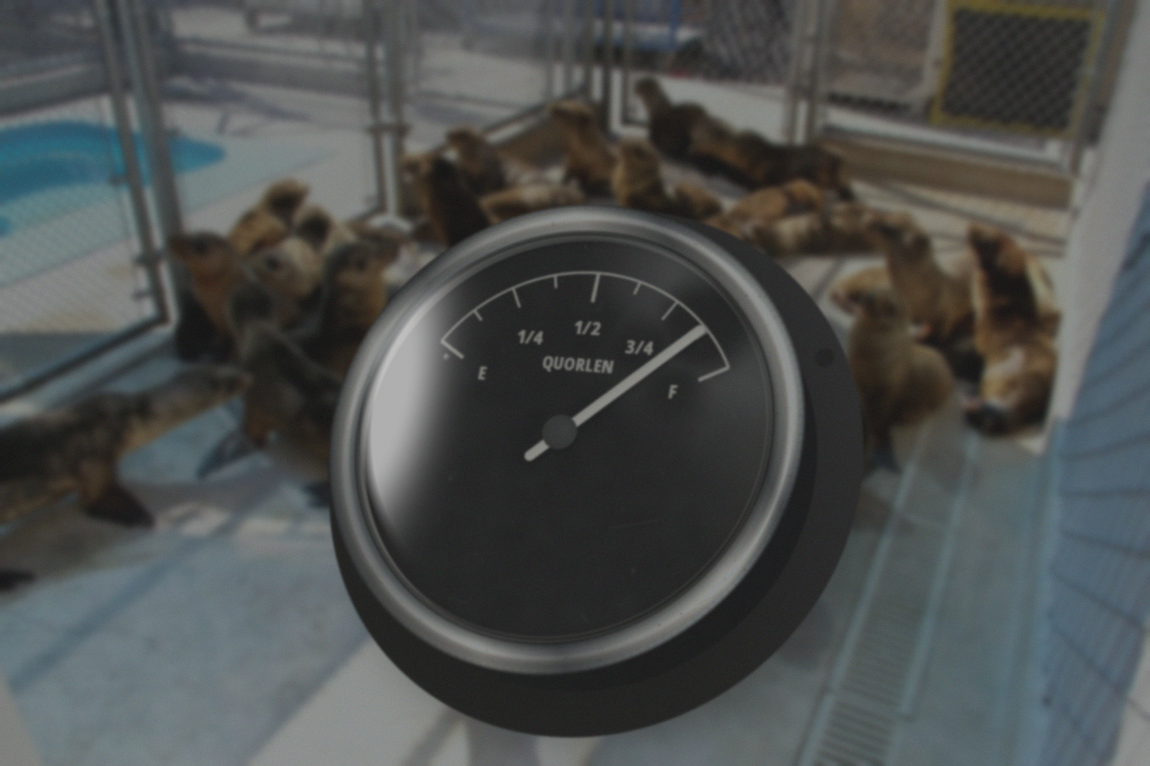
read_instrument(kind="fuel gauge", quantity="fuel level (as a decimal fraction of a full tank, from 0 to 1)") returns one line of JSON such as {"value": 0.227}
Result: {"value": 0.875}
